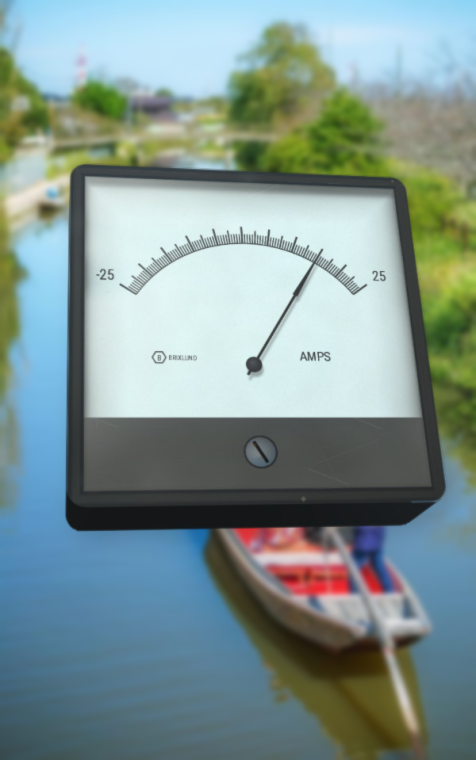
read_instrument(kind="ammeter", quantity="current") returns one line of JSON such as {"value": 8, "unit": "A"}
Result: {"value": 15, "unit": "A"}
